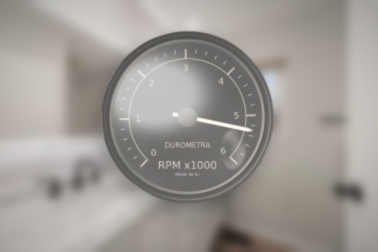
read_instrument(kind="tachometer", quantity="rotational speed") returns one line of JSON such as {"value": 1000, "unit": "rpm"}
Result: {"value": 5300, "unit": "rpm"}
